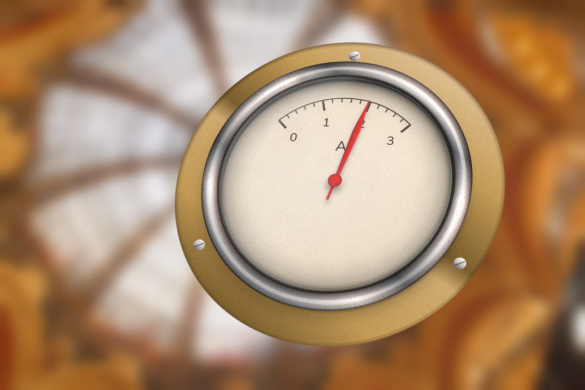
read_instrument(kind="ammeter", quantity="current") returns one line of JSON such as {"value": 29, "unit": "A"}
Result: {"value": 2, "unit": "A"}
